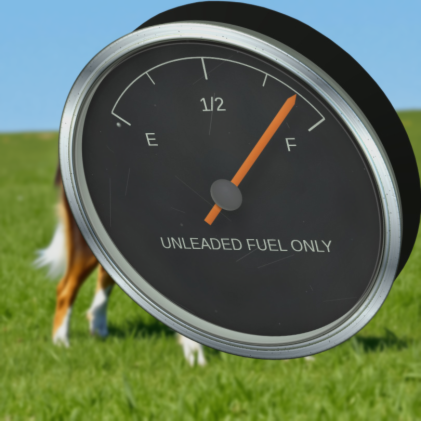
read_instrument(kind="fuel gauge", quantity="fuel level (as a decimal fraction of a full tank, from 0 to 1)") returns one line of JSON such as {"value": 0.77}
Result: {"value": 0.875}
